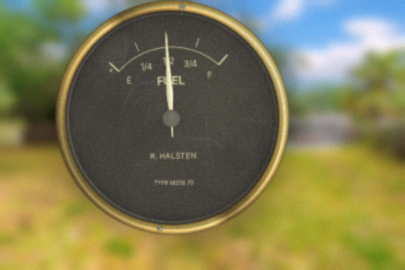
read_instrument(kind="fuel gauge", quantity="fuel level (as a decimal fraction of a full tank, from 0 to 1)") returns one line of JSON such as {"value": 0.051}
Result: {"value": 0.5}
